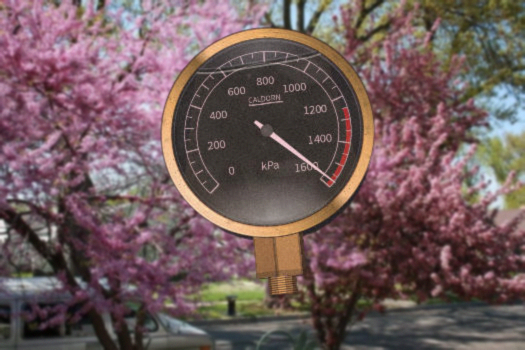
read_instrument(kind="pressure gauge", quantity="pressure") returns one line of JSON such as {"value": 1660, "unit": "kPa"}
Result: {"value": 1575, "unit": "kPa"}
